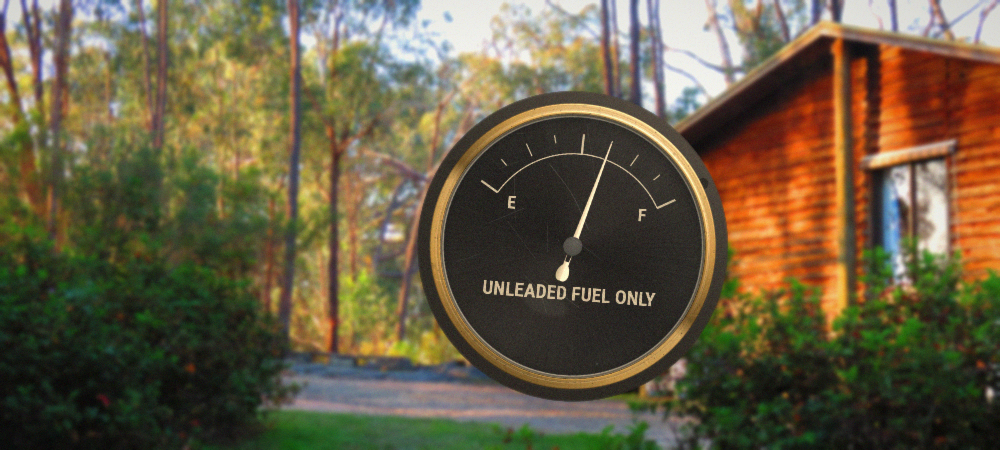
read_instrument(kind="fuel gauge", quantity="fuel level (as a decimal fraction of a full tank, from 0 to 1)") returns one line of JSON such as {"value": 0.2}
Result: {"value": 0.625}
